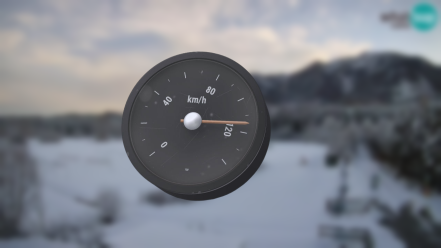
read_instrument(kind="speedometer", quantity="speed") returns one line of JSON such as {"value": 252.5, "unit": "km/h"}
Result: {"value": 115, "unit": "km/h"}
